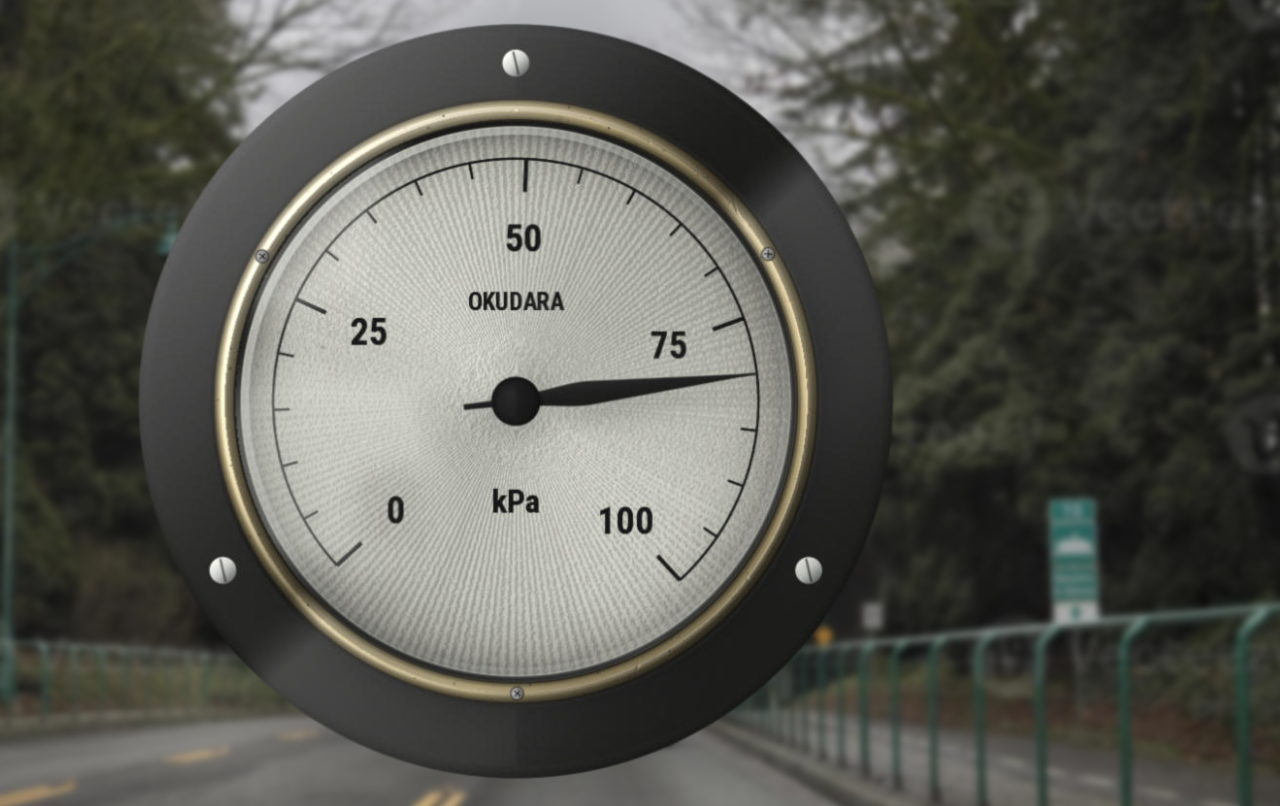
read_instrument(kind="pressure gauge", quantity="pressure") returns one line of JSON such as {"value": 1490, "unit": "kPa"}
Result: {"value": 80, "unit": "kPa"}
